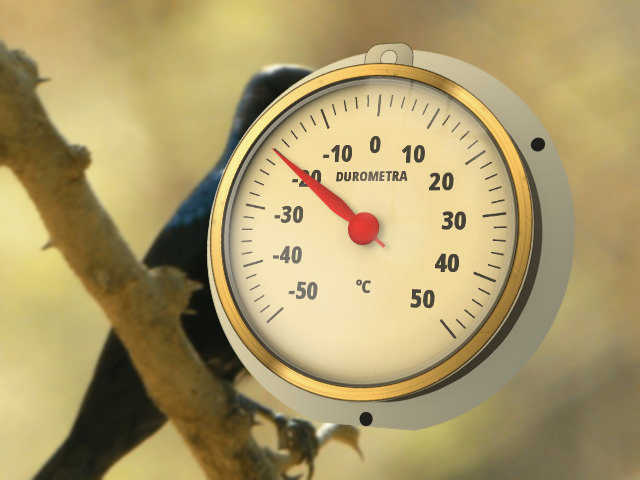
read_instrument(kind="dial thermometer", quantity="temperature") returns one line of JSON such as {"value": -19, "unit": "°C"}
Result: {"value": -20, "unit": "°C"}
